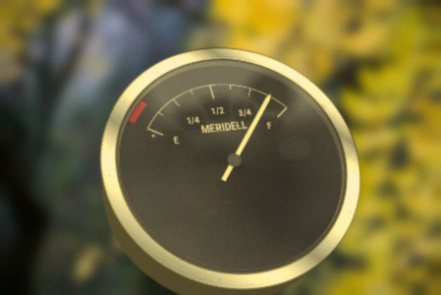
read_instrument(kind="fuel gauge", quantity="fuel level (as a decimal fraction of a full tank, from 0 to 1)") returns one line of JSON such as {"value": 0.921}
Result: {"value": 0.875}
